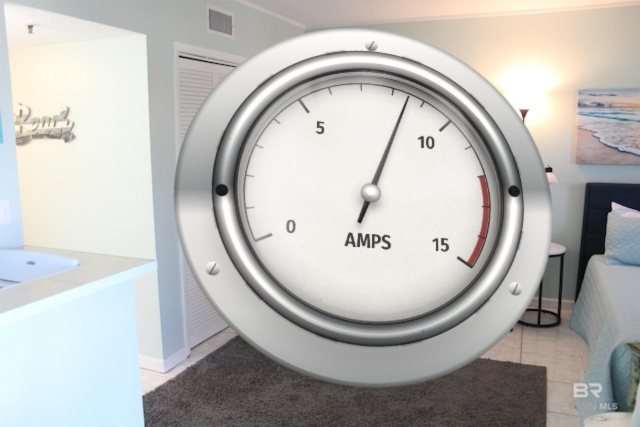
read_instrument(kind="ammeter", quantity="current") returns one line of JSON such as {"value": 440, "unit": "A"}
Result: {"value": 8.5, "unit": "A"}
